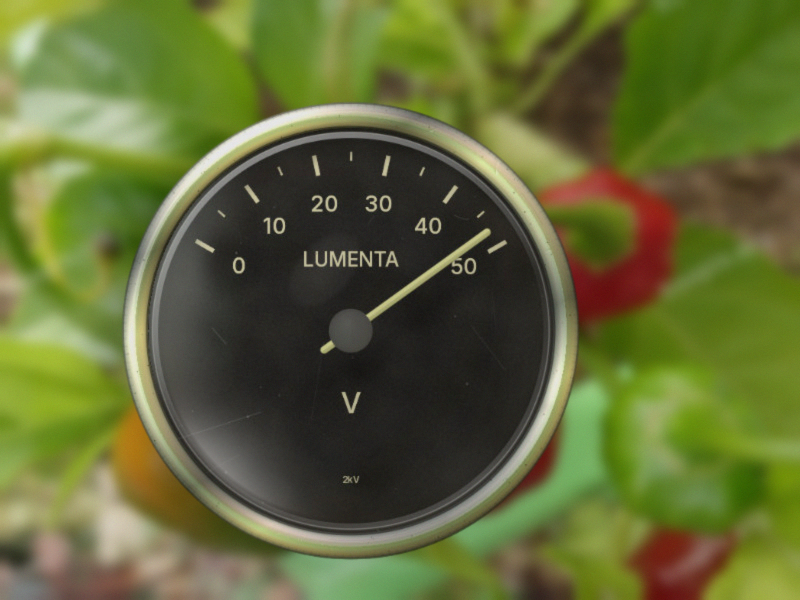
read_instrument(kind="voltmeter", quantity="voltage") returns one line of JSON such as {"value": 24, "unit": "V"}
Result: {"value": 47.5, "unit": "V"}
